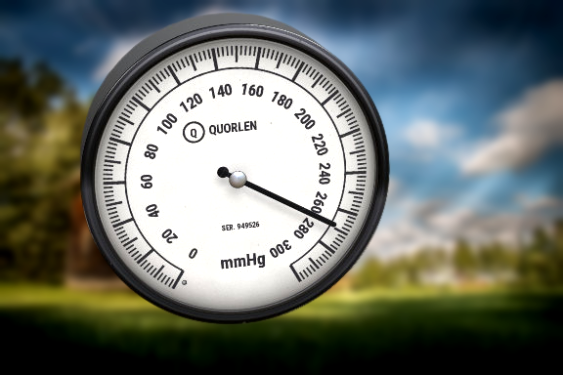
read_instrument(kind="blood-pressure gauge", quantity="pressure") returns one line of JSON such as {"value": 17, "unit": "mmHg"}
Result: {"value": 268, "unit": "mmHg"}
